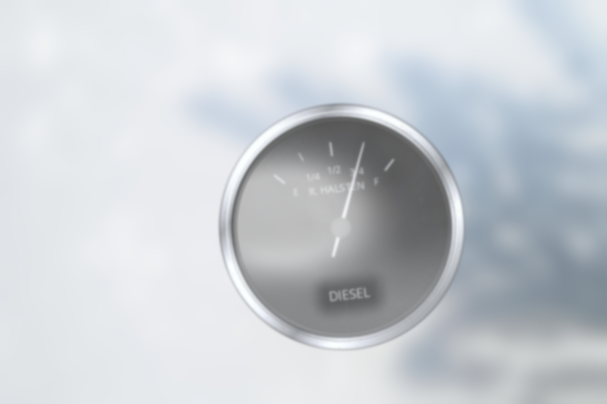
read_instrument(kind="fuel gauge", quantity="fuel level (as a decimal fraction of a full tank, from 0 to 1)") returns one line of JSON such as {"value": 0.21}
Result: {"value": 0.75}
